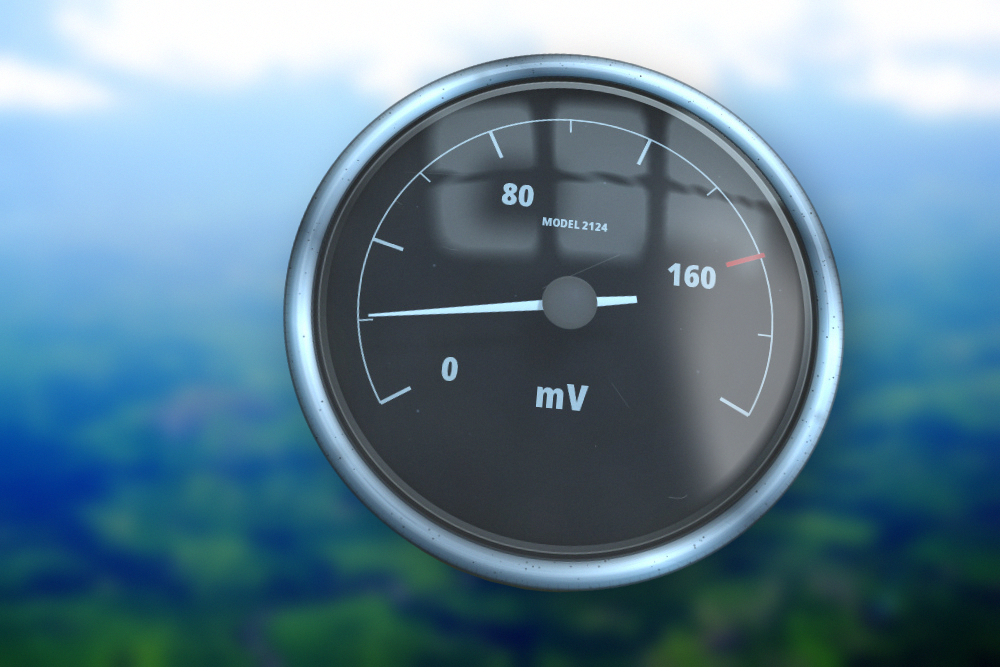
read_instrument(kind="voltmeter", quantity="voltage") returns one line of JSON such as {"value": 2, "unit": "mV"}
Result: {"value": 20, "unit": "mV"}
